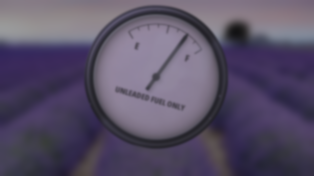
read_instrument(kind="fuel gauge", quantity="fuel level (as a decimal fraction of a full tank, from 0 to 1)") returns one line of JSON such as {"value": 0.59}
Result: {"value": 0.75}
